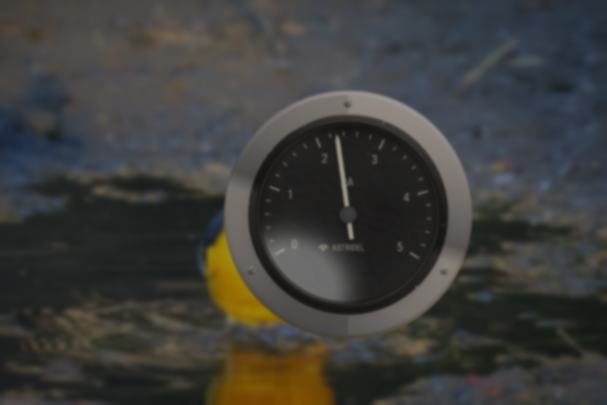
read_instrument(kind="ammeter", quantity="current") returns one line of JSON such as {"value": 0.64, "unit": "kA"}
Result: {"value": 2.3, "unit": "kA"}
